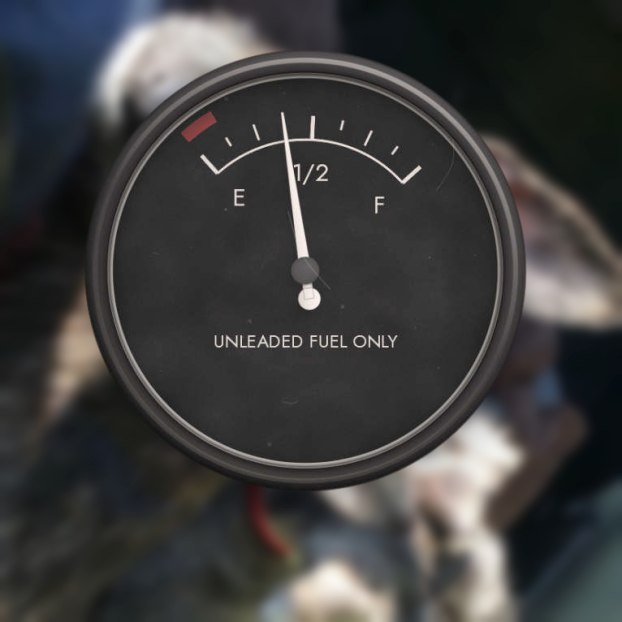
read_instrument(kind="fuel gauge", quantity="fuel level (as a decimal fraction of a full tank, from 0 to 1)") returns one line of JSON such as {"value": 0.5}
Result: {"value": 0.375}
